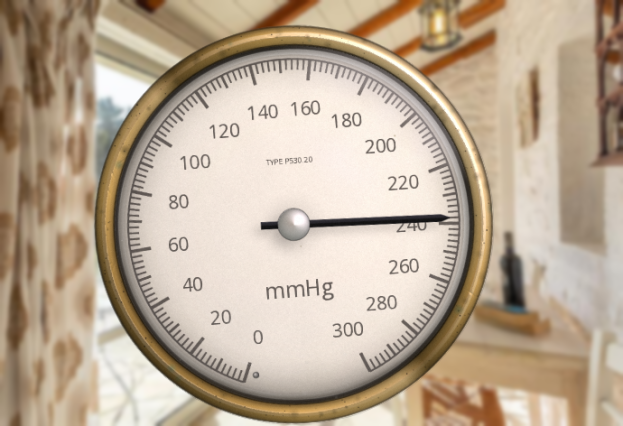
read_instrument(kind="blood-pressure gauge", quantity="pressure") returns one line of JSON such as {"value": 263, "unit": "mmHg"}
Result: {"value": 238, "unit": "mmHg"}
